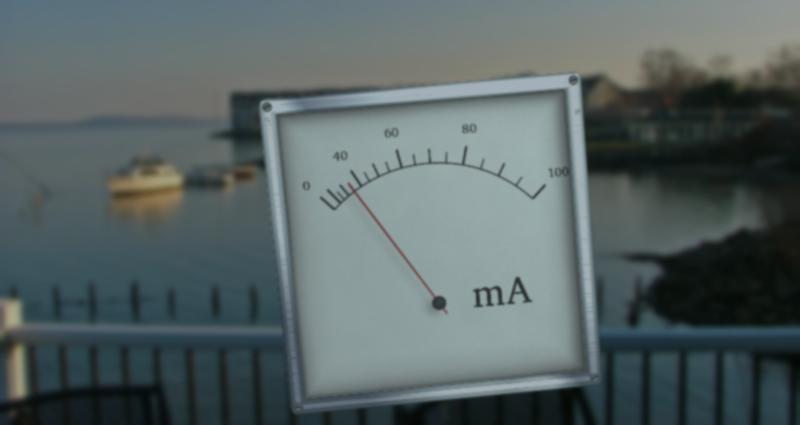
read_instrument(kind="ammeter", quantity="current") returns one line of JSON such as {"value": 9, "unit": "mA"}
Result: {"value": 35, "unit": "mA"}
